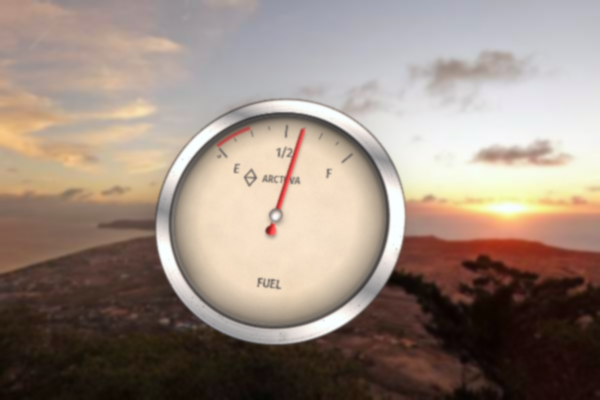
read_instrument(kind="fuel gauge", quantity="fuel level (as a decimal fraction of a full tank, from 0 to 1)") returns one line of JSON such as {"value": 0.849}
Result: {"value": 0.625}
